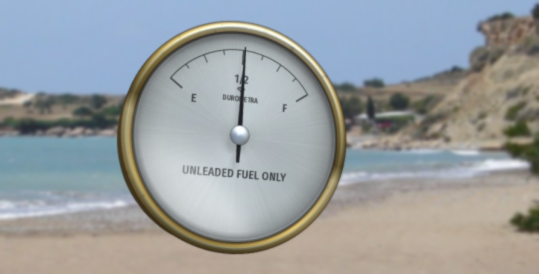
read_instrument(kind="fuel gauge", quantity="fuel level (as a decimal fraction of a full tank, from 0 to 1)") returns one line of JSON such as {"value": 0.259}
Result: {"value": 0.5}
